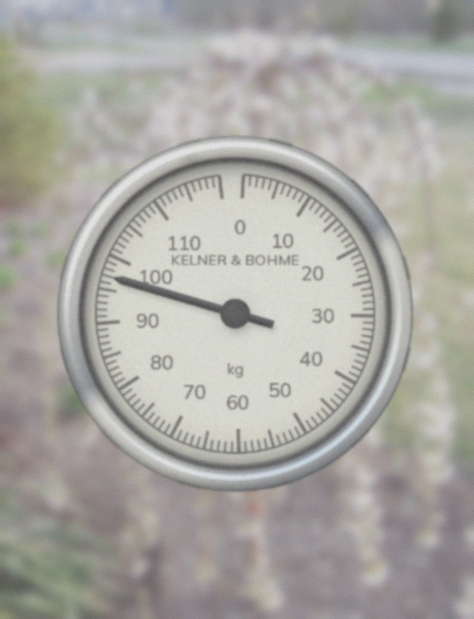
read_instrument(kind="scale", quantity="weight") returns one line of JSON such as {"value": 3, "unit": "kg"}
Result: {"value": 97, "unit": "kg"}
